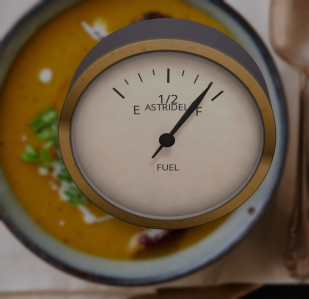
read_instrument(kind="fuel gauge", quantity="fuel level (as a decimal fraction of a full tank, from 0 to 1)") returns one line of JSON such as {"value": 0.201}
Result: {"value": 0.875}
